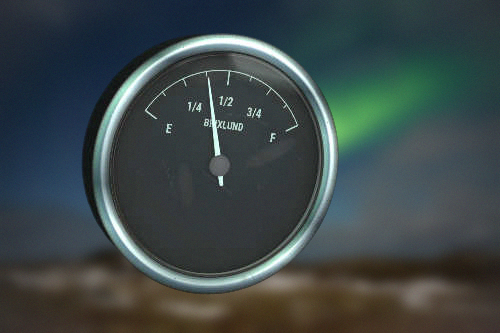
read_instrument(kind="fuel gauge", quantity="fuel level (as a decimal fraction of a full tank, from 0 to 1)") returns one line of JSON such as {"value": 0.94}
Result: {"value": 0.375}
